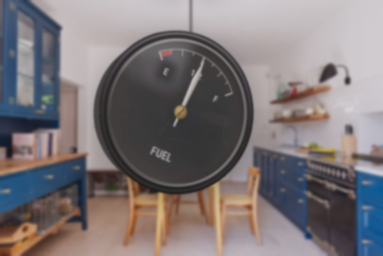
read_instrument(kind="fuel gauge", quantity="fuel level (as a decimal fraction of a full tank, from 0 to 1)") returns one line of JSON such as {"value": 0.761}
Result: {"value": 0.5}
